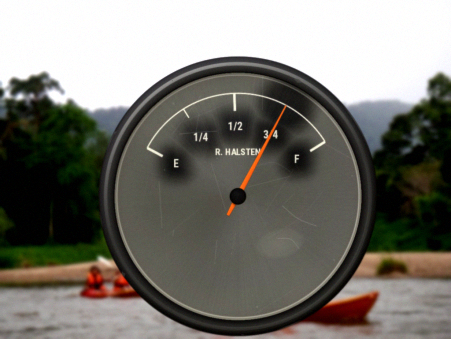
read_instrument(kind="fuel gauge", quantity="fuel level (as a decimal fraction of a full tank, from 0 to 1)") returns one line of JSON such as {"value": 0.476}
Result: {"value": 0.75}
